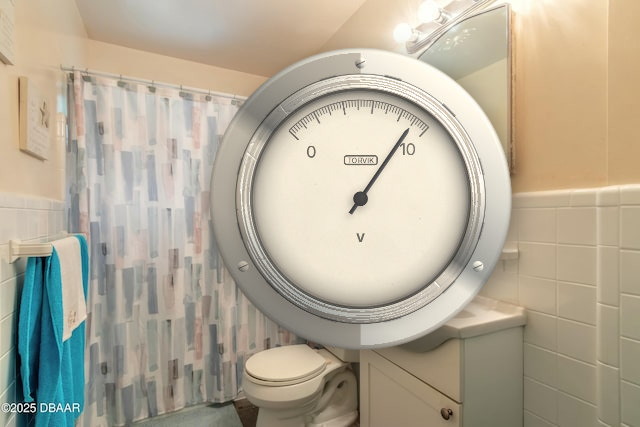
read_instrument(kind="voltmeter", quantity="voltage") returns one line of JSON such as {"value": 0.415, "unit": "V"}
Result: {"value": 9, "unit": "V"}
